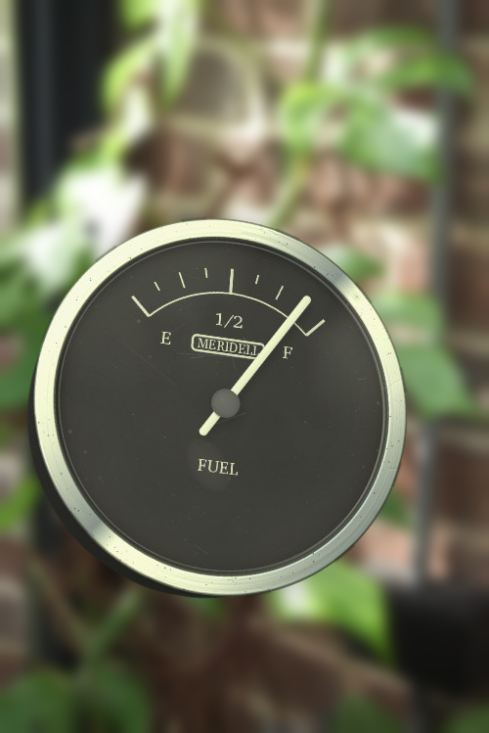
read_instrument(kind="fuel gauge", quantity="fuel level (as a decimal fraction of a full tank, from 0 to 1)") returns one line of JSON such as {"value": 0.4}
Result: {"value": 0.875}
